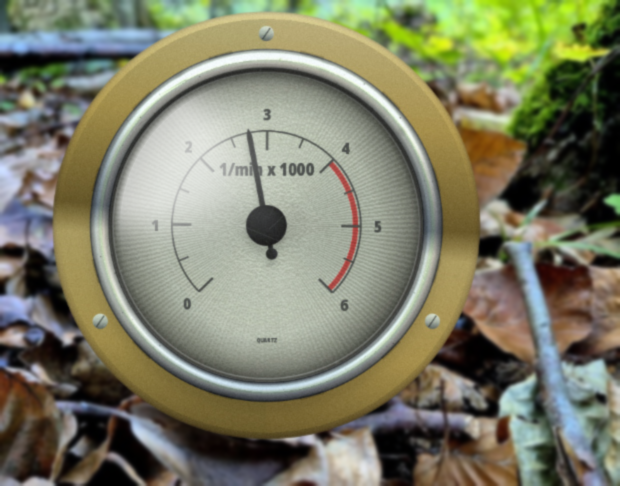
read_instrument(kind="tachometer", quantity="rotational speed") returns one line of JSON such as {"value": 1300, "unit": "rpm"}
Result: {"value": 2750, "unit": "rpm"}
